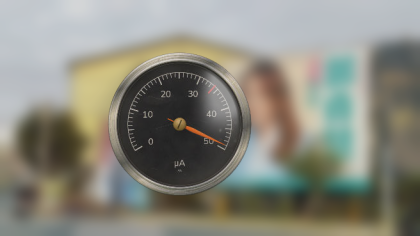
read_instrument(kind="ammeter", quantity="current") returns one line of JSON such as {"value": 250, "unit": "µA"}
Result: {"value": 49, "unit": "µA"}
